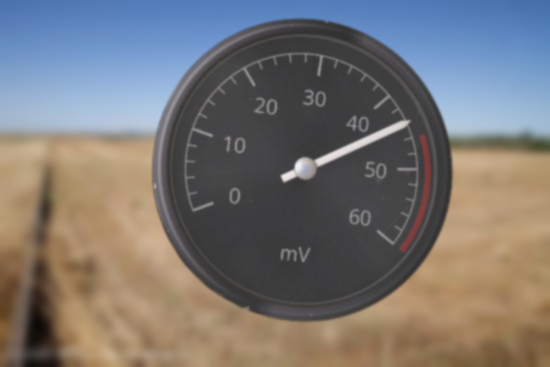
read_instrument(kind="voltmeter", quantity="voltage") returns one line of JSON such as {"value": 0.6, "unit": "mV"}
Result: {"value": 44, "unit": "mV"}
